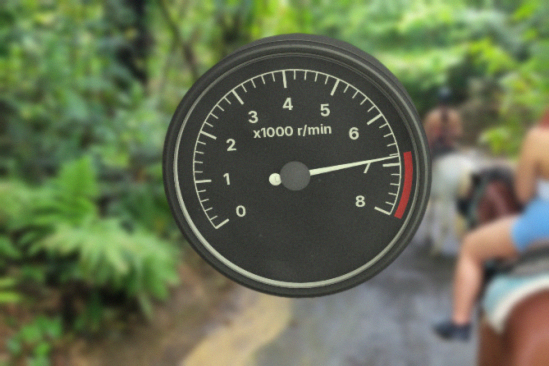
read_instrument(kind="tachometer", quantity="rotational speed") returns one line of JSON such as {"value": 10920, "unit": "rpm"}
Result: {"value": 6800, "unit": "rpm"}
